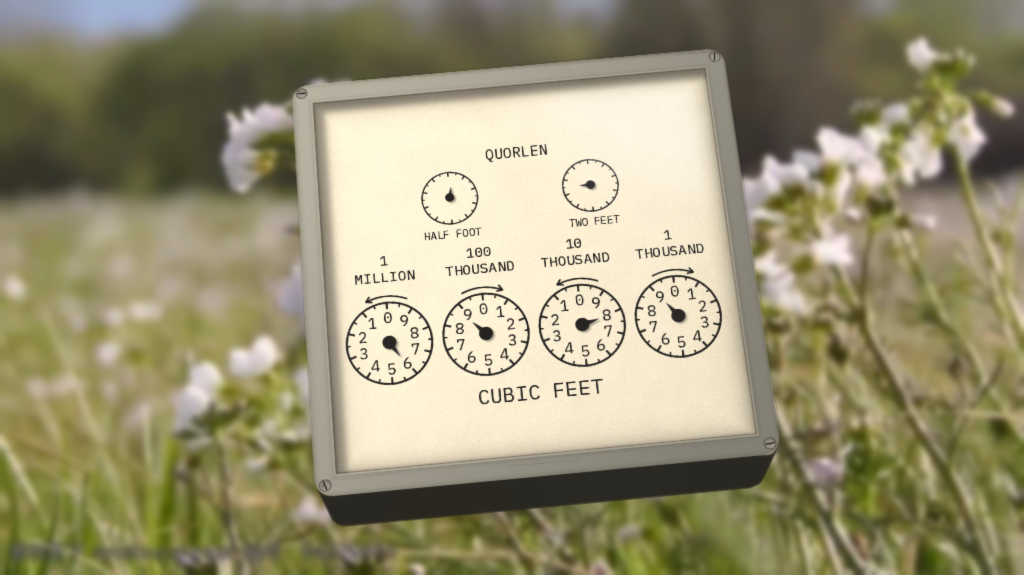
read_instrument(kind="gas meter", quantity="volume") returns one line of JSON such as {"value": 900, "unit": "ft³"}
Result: {"value": 587900, "unit": "ft³"}
